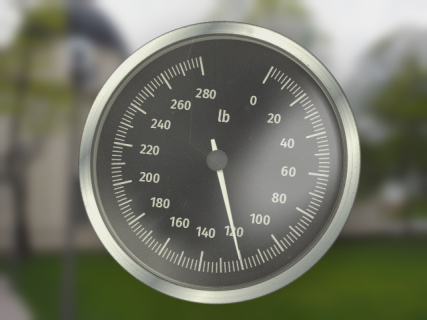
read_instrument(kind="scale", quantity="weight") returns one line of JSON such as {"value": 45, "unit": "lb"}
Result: {"value": 120, "unit": "lb"}
